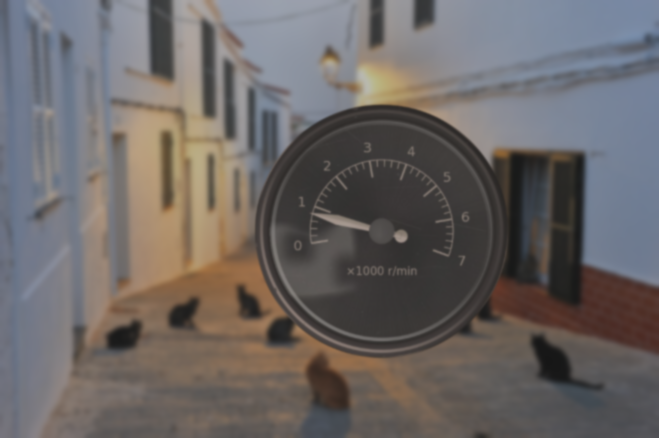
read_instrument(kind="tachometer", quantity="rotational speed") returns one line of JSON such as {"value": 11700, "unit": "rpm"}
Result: {"value": 800, "unit": "rpm"}
